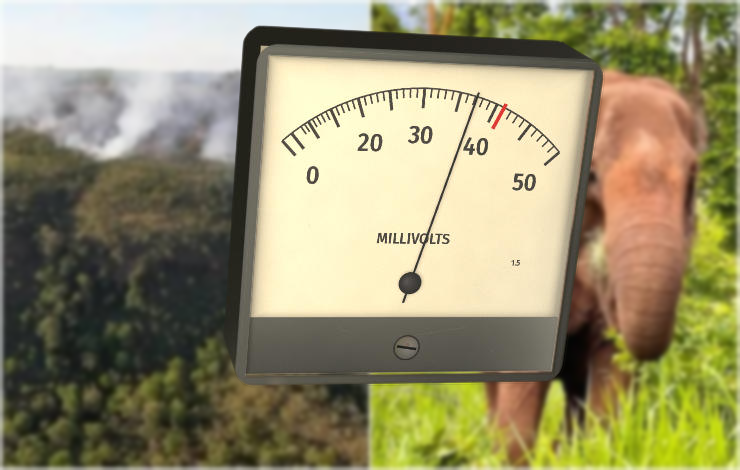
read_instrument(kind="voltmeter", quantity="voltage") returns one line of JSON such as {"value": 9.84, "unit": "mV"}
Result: {"value": 37, "unit": "mV"}
